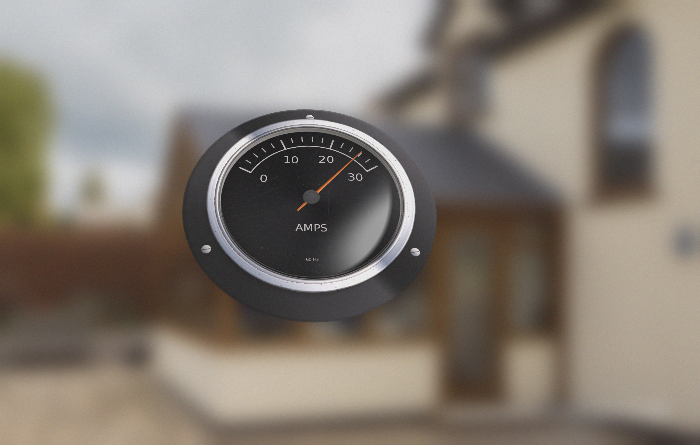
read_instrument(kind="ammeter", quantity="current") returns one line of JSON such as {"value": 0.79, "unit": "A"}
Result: {"value": 26, "unit": "A"}
